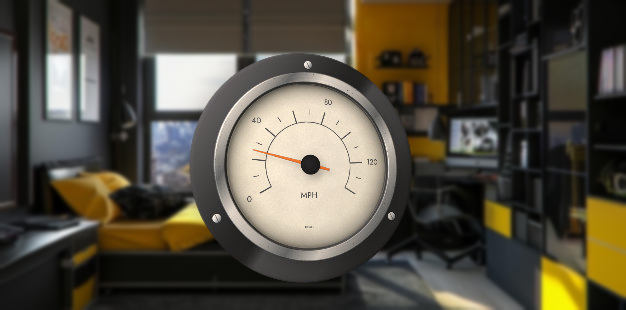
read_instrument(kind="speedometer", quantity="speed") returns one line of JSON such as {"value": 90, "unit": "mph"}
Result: {"value": 25, "unit": "mph"}
